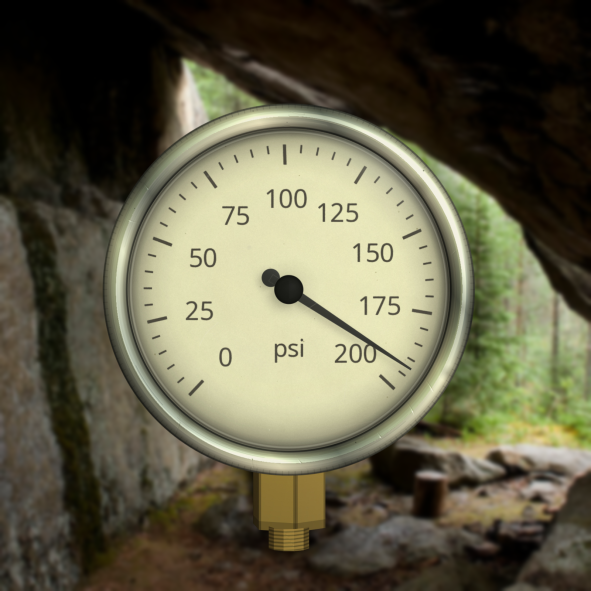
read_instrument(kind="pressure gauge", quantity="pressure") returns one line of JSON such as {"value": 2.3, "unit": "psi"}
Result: {"value": 192.5, "unit": "psi"}
